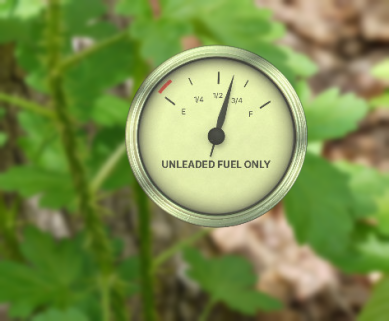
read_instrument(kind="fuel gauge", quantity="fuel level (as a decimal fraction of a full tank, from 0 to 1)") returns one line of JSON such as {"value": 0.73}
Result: {"value": 0.625}
